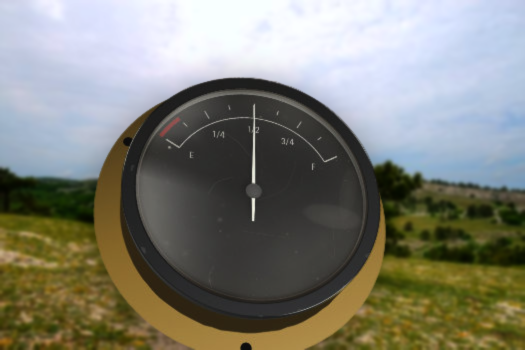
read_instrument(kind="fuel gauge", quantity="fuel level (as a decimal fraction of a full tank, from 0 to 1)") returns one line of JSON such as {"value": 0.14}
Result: {"value": 0.5}
